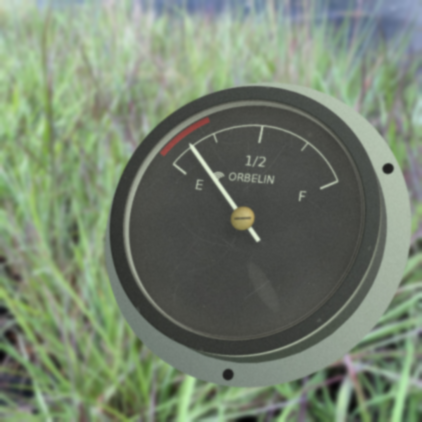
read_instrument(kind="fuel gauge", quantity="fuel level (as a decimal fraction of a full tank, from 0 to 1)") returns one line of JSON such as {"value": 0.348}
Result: {"value": 0.125}
